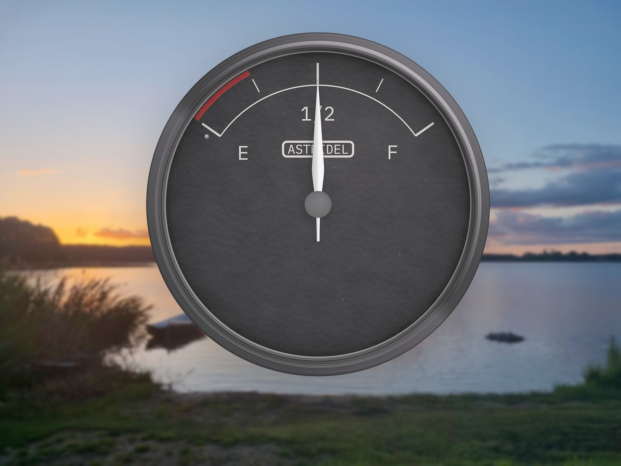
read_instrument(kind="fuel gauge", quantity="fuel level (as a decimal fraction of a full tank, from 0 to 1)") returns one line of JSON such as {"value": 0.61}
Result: {"value": 0.5}
